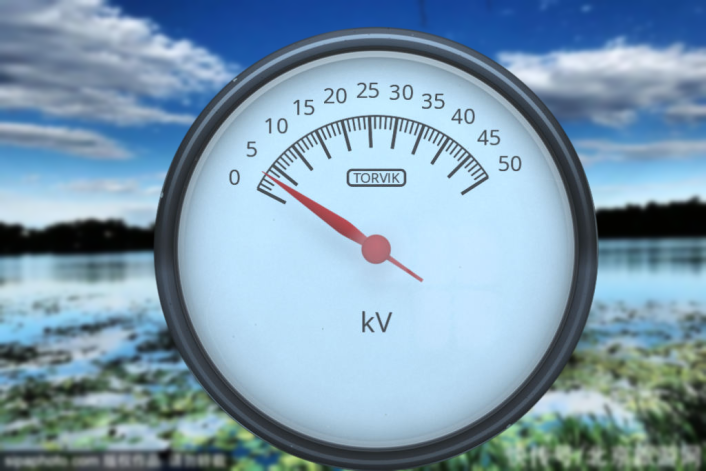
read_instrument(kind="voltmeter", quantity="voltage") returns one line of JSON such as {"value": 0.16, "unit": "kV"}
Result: {"value": 3, "unit": "kV"}
